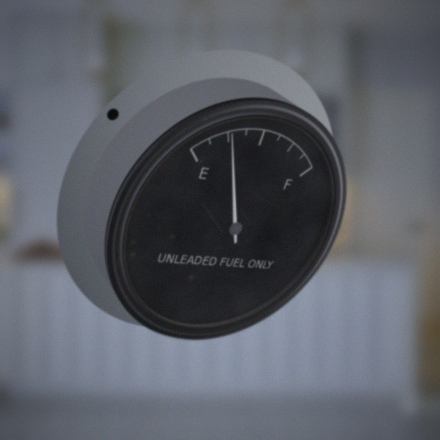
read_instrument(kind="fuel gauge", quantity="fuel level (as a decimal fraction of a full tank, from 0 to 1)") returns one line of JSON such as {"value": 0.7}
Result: {"value": 0.25}
